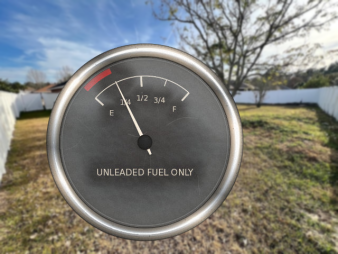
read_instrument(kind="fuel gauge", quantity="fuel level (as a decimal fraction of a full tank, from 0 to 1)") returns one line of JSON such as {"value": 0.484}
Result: {"value": 0.25}
